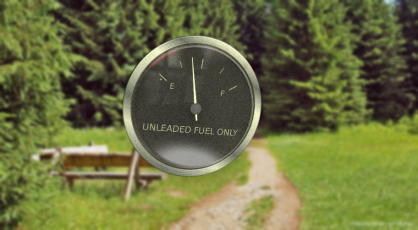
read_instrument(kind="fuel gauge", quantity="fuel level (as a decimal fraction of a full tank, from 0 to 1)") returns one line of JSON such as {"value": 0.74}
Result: {"value": 0.375}
